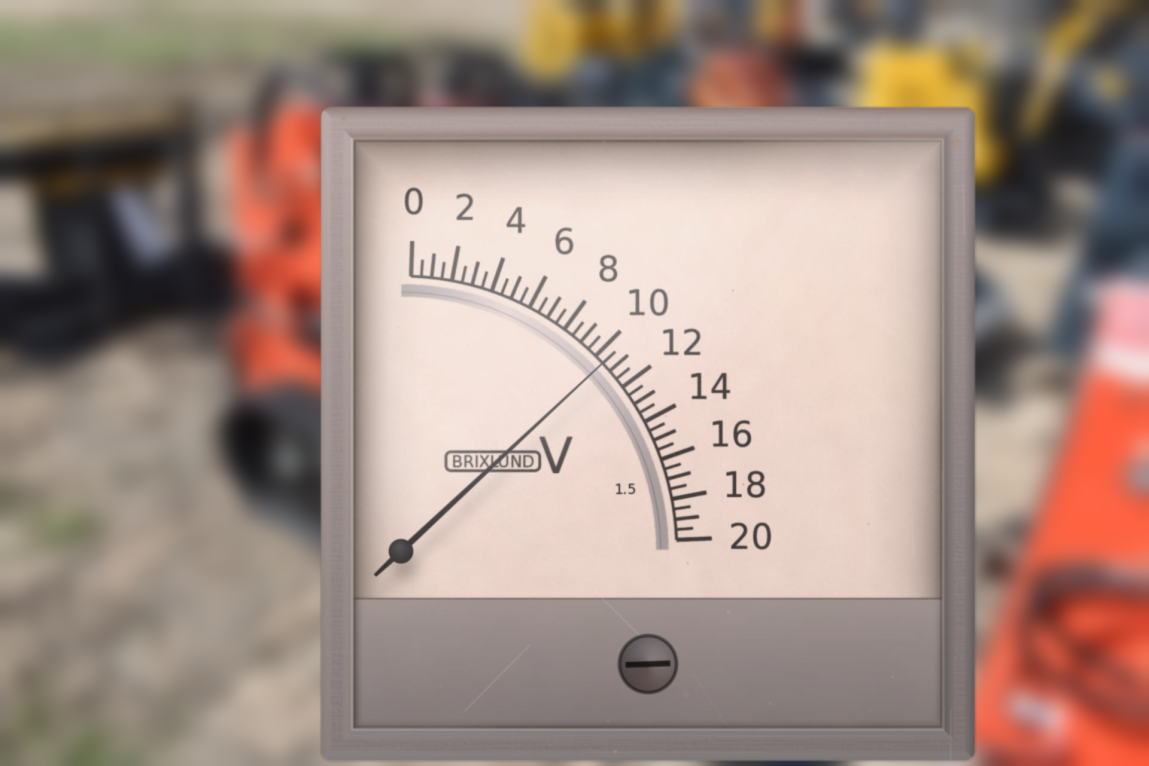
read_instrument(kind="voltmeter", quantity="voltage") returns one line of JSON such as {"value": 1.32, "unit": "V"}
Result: {"value": 10.5, "unit": "V"}
